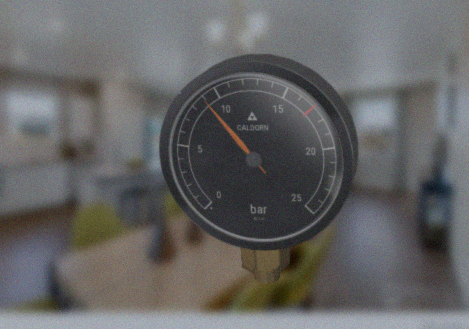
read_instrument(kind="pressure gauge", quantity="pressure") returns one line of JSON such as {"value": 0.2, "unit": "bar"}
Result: {"value": 9, "unit": "bar"}
